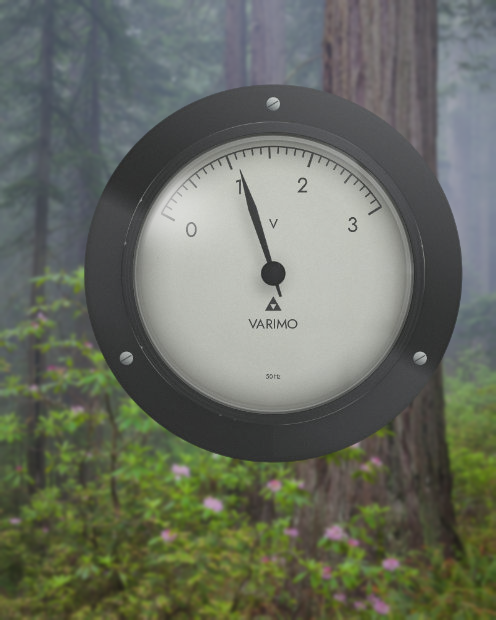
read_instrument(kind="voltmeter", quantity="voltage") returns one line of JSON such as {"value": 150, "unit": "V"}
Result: {"value": 1.1, "unit": "V"}
